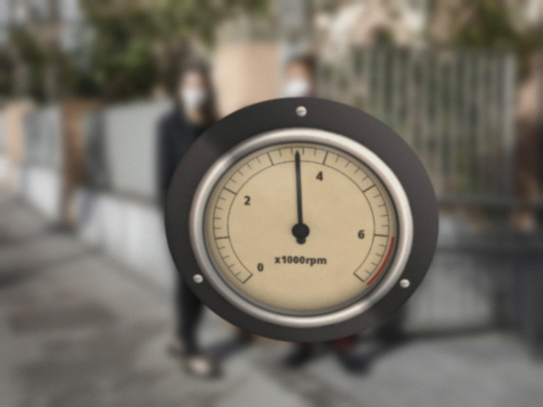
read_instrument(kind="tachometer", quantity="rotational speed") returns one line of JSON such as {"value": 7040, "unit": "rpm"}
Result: {"value": 3500, "unit": "rpm"}
